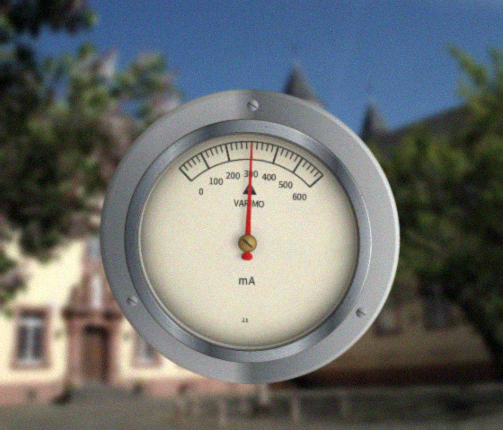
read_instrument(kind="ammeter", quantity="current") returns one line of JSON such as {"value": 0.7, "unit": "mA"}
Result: {"value": 300, "unit": "mA"}
